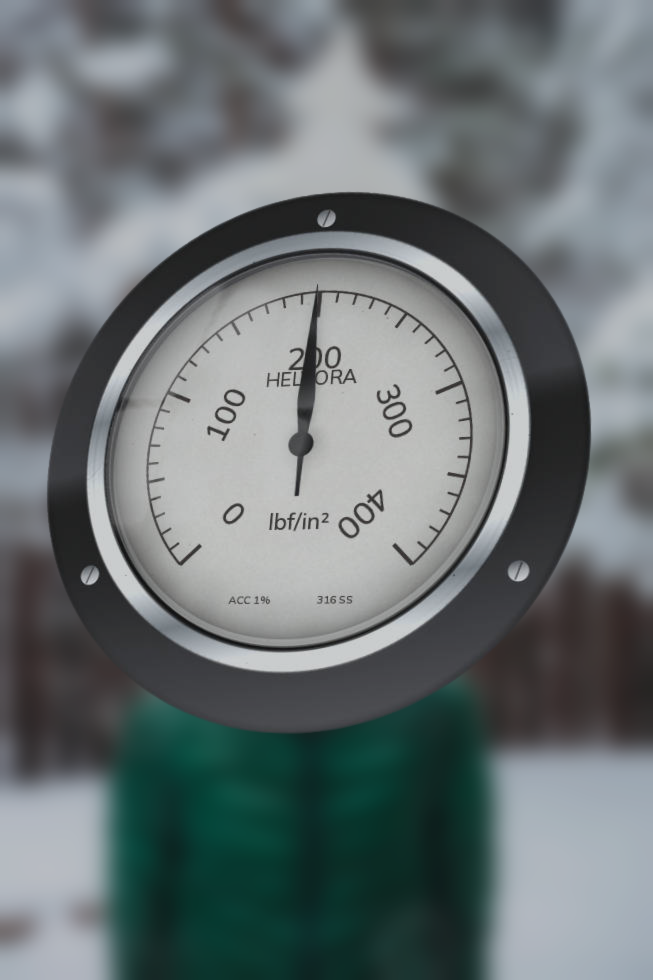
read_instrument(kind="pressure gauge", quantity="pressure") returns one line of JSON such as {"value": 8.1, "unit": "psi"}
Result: {"value": 200, "unit": "psi"}
